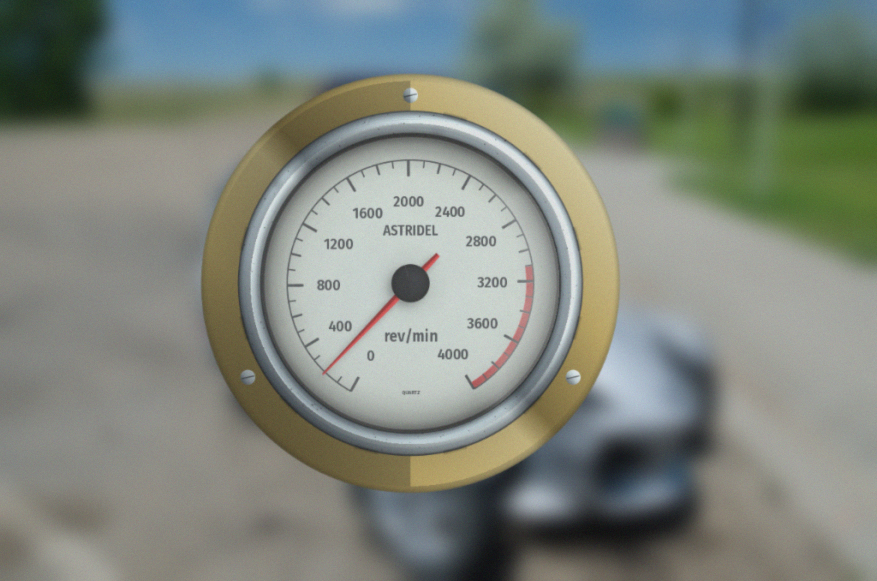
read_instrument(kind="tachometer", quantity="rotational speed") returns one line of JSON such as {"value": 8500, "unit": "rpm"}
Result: {"value": 200, "unit": "rpm"}
